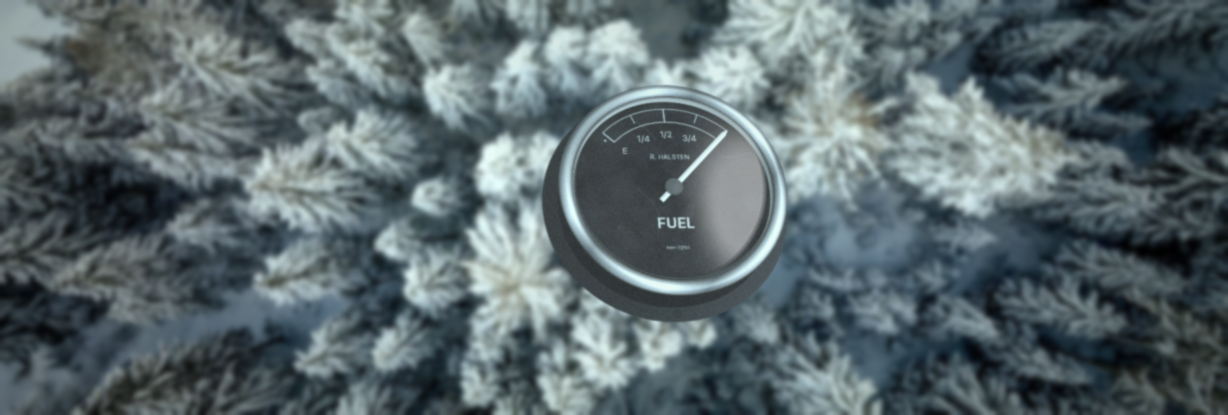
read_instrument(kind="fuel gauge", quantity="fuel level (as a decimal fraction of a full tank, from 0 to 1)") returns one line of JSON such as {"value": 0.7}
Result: {"value": 1}
